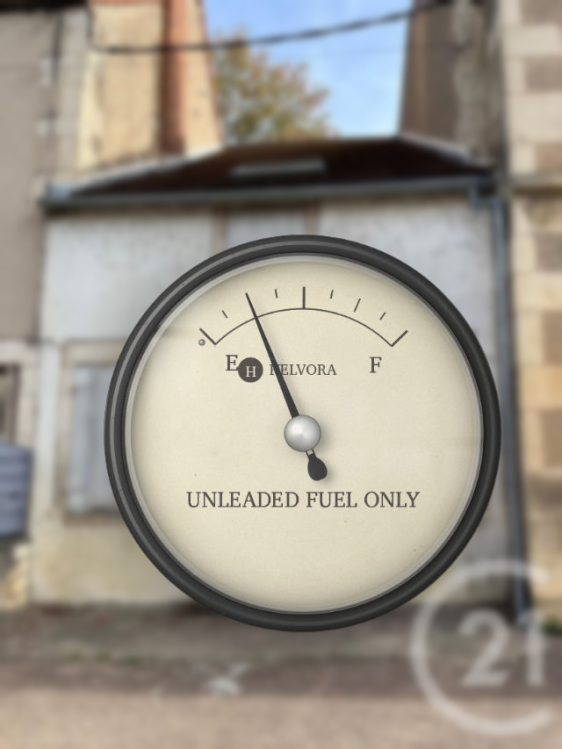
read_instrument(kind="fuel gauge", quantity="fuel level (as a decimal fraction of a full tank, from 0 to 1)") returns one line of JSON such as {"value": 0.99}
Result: {"value": 0.25}
